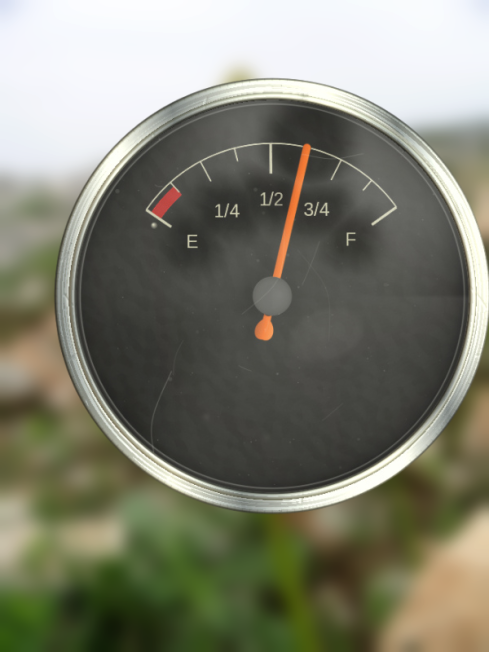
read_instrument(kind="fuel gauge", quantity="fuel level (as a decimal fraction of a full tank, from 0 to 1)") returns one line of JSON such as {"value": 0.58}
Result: {"value": 0.625}
